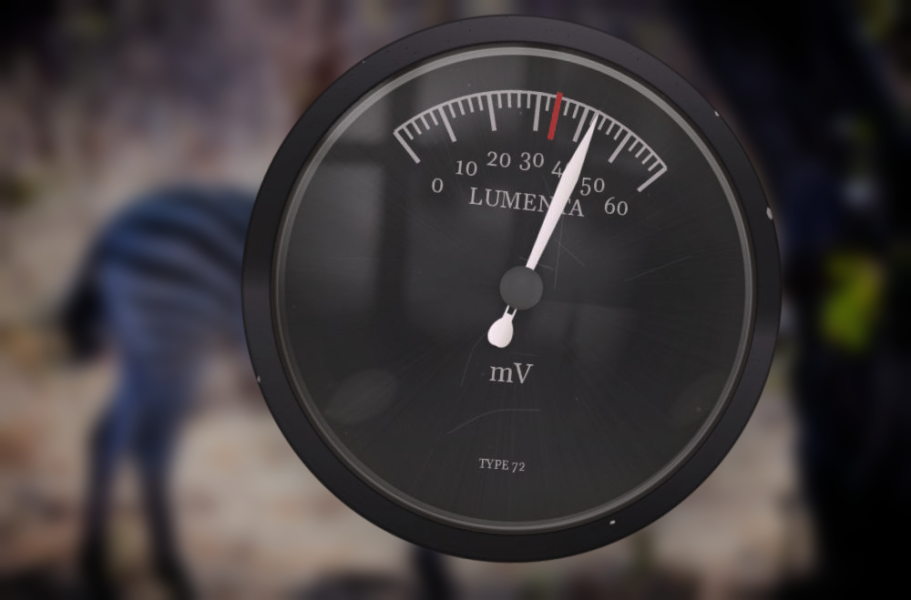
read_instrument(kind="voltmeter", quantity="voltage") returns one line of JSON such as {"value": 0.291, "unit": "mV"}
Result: {"value": 42, "unit": "mV"}
